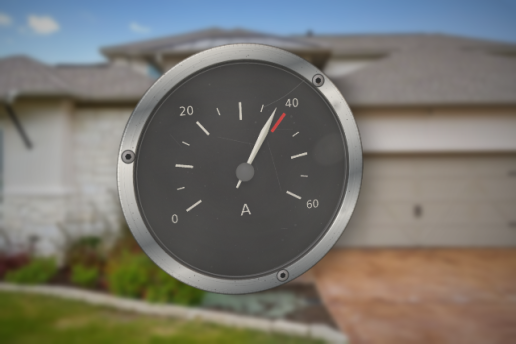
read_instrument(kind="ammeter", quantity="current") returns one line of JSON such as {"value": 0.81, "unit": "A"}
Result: {"value": 37.5, "unit": "A"}
